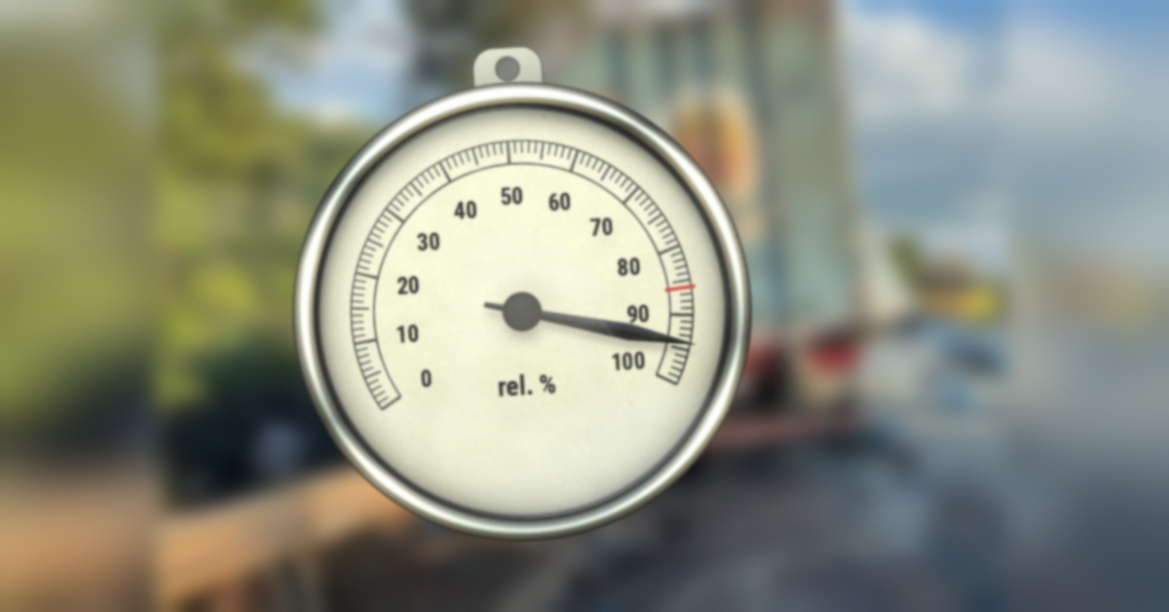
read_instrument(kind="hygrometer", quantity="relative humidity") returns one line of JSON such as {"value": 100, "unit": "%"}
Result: {"value": 94, "unit": "%"}
